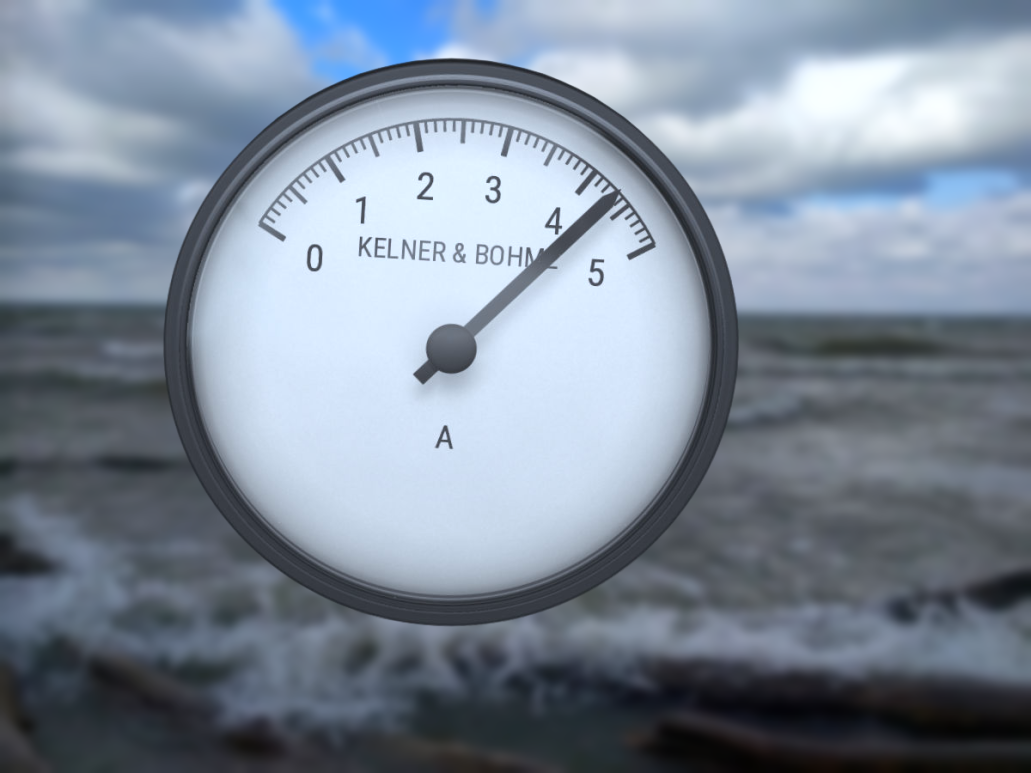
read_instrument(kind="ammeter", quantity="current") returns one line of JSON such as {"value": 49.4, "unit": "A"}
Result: {"value": 4.3, "unit": "A"}
